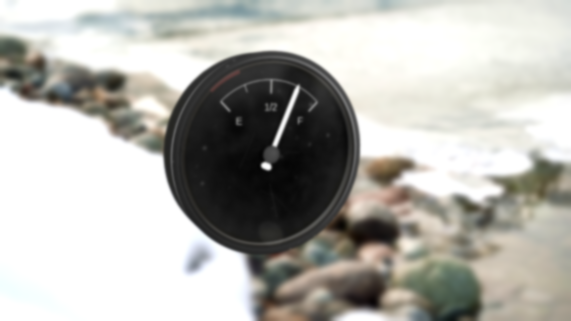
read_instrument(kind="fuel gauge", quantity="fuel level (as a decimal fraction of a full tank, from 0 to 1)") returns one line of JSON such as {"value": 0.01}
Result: {"value": 0.75}
